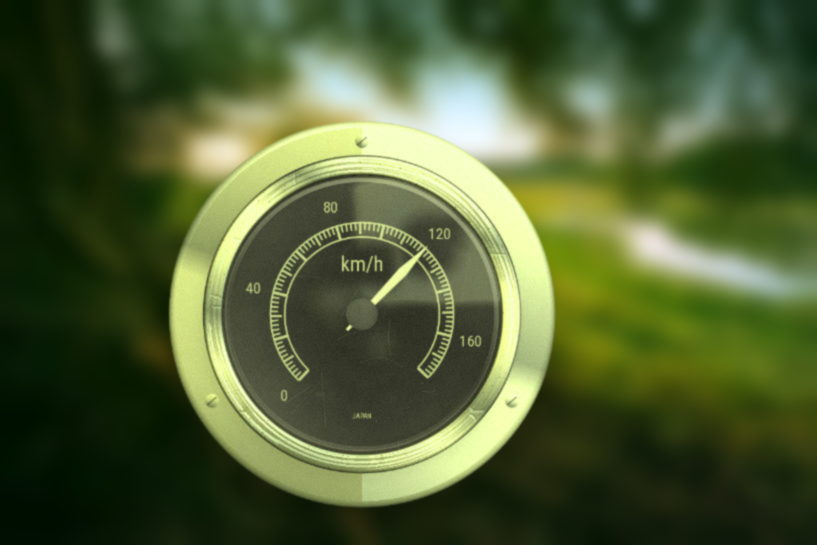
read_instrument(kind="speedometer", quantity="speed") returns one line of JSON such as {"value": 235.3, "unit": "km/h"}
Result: {"value": 120, "unit": "km/h"}
